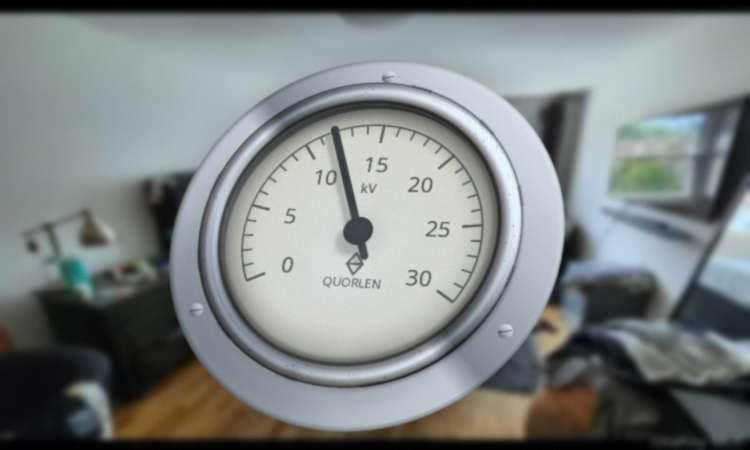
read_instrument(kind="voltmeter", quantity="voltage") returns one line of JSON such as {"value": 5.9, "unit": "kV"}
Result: {"value": 12, "unit": "kV"}
